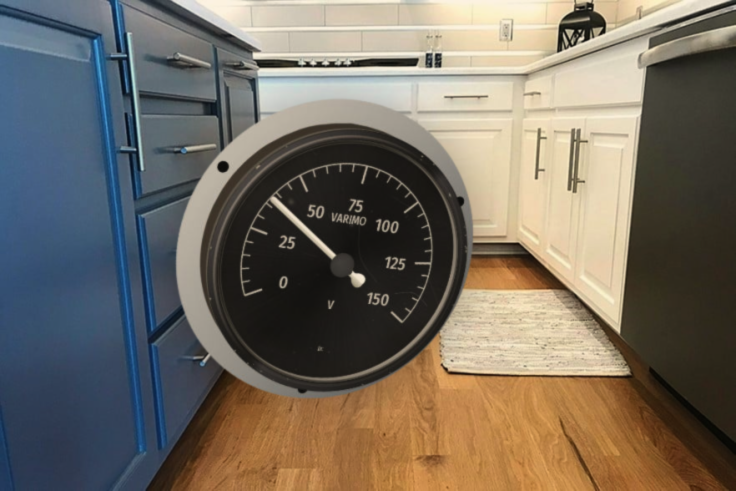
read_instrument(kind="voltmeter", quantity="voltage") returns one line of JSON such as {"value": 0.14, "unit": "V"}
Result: {"value": 37.5, "unit": "V"}
